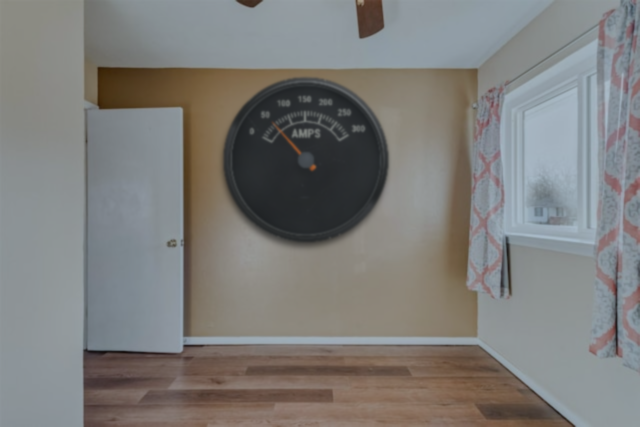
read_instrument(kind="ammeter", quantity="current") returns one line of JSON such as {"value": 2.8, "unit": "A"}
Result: {"value": 50, "unit": "A"}
